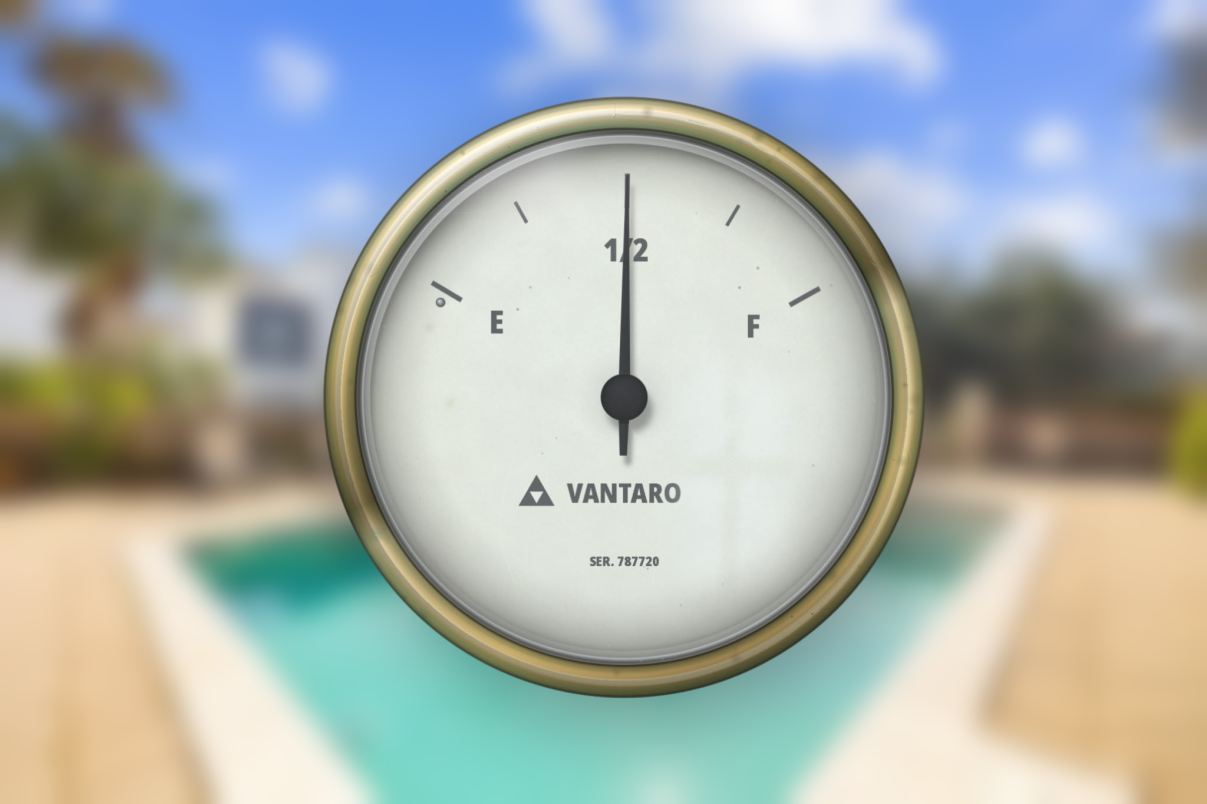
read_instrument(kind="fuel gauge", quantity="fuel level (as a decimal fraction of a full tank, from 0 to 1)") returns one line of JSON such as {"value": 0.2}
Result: {"value": 0.5}
